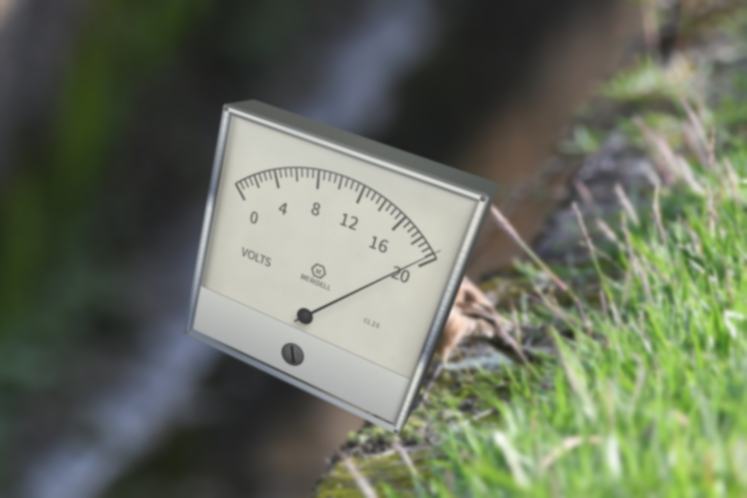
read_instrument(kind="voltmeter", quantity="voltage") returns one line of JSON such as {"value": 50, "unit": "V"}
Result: {"value": 19.5, "unit": "V"}
